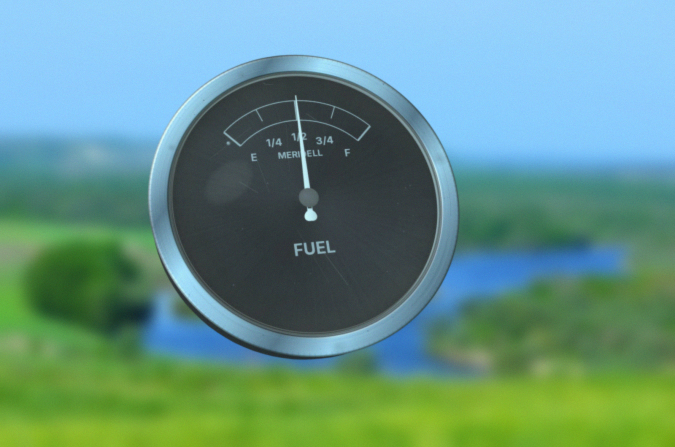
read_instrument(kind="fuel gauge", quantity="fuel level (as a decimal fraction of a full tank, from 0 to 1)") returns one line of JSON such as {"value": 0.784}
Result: {"value": 0.5}
